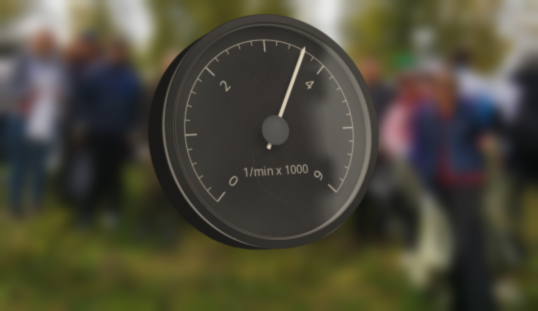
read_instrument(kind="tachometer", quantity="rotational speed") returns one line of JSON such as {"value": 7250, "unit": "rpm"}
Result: {"value": 3600, "unit": "rpm"}
